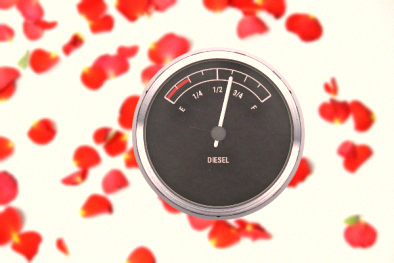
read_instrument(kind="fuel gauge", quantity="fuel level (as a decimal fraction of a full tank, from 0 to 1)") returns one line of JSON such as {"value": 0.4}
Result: {"value": 0.625}
